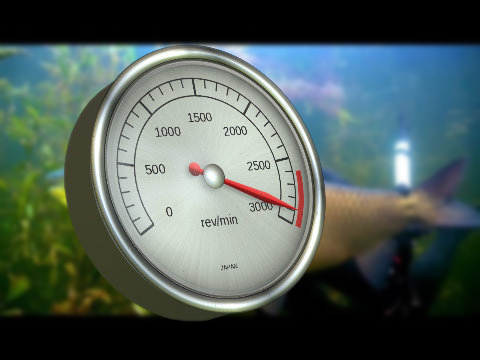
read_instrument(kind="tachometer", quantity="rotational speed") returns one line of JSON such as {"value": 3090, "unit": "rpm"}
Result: {"value": 2900, "unit": "rpm"}
